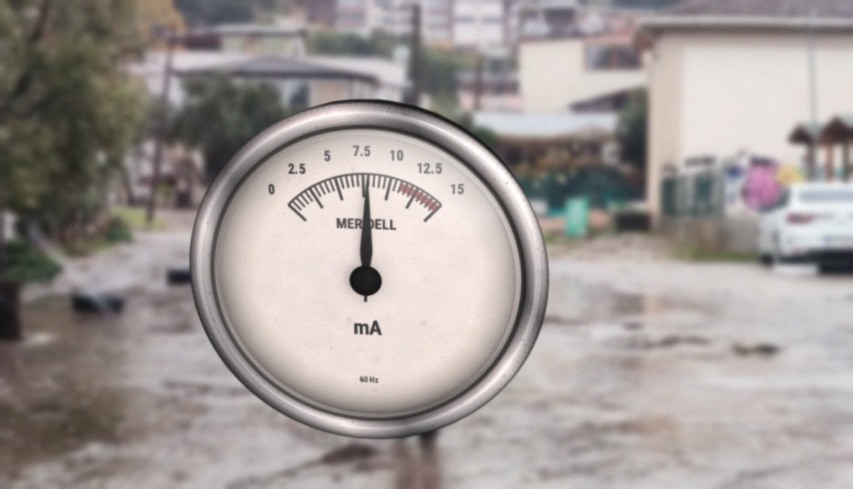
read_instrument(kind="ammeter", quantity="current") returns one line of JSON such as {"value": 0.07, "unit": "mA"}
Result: {"value": 8, "unit": "mA"}
